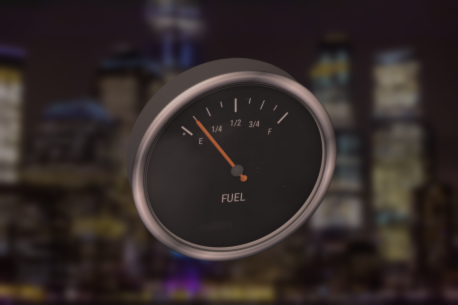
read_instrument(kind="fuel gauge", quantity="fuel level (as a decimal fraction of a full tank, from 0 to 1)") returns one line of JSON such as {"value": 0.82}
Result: {"value": 0.125}
